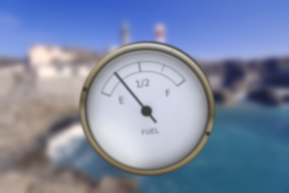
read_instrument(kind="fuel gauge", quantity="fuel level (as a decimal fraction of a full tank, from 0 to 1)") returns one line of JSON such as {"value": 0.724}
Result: {"value": 0.25}
